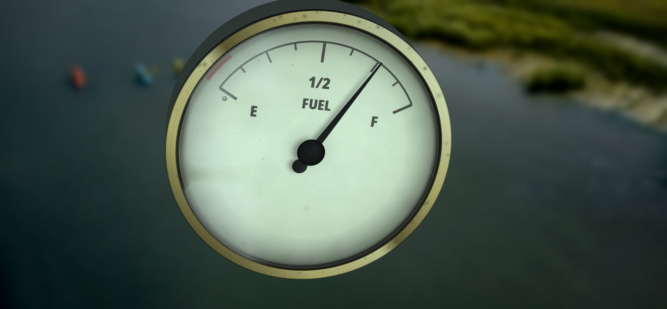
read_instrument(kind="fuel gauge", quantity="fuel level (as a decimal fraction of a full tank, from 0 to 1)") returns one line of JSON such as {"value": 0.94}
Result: {"value": 0.75}
